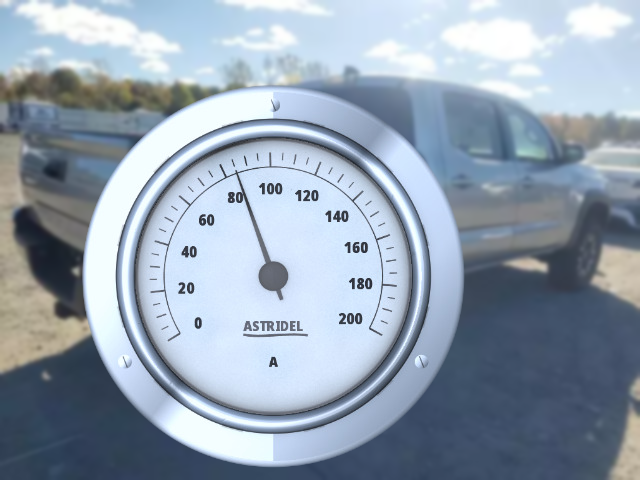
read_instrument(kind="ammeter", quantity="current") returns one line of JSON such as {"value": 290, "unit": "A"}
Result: {"value": 85, "unit": "A"}
